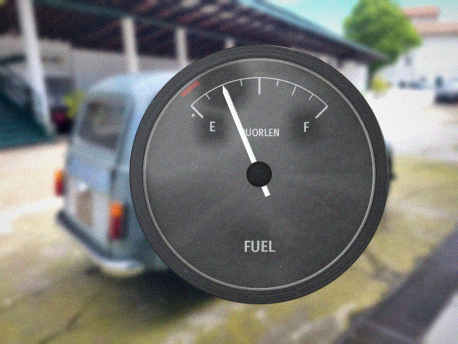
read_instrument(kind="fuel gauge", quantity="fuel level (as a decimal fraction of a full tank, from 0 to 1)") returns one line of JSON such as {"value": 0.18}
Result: {"value": 0.25}
